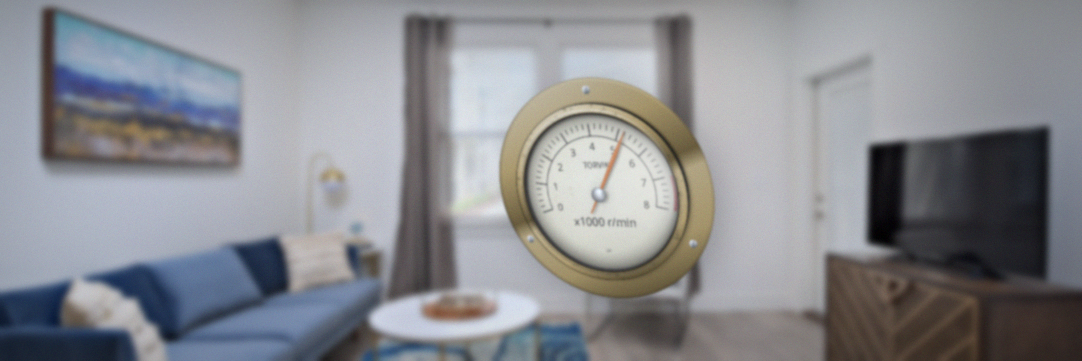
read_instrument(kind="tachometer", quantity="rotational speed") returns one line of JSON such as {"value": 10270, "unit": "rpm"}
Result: {"value": 5200, "unit": "rpm"}
